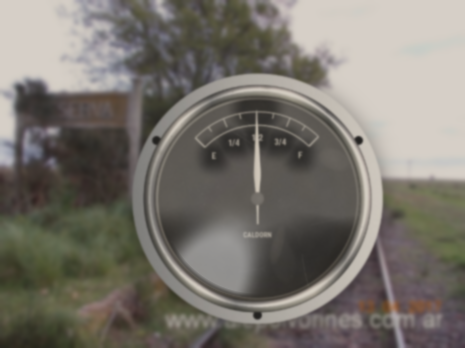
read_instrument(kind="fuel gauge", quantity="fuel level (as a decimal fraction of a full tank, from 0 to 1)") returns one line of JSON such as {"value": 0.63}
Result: {"value": 0.5}
